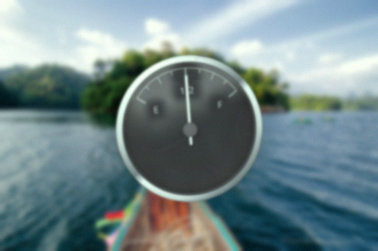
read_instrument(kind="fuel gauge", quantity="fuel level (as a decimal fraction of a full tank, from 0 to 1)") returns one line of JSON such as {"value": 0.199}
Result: {"value": 0.5}
